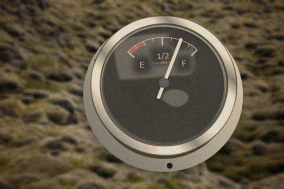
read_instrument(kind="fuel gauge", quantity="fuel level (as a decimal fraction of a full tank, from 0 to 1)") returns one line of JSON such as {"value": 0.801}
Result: {"value": 0.75}
